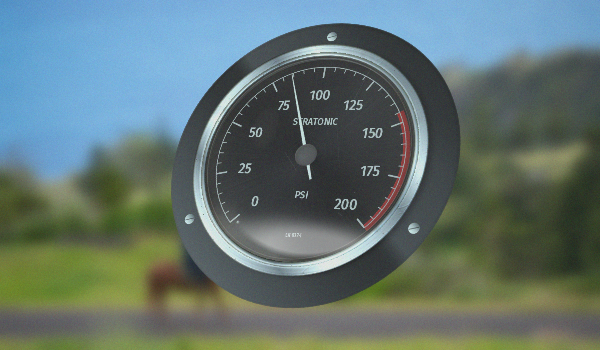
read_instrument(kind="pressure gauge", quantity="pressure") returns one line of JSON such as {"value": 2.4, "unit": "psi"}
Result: {"value": 85, "unit": "psi"}
